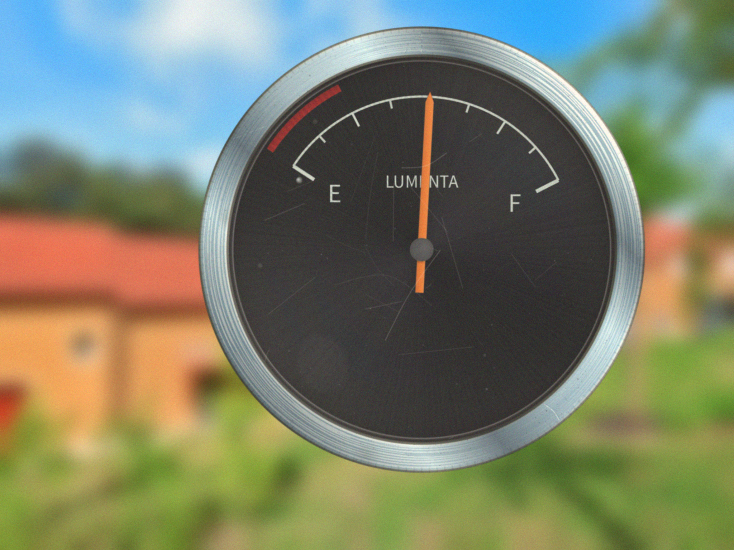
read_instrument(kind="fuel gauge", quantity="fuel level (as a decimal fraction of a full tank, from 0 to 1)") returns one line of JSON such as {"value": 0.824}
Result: {"value": 0.5}
